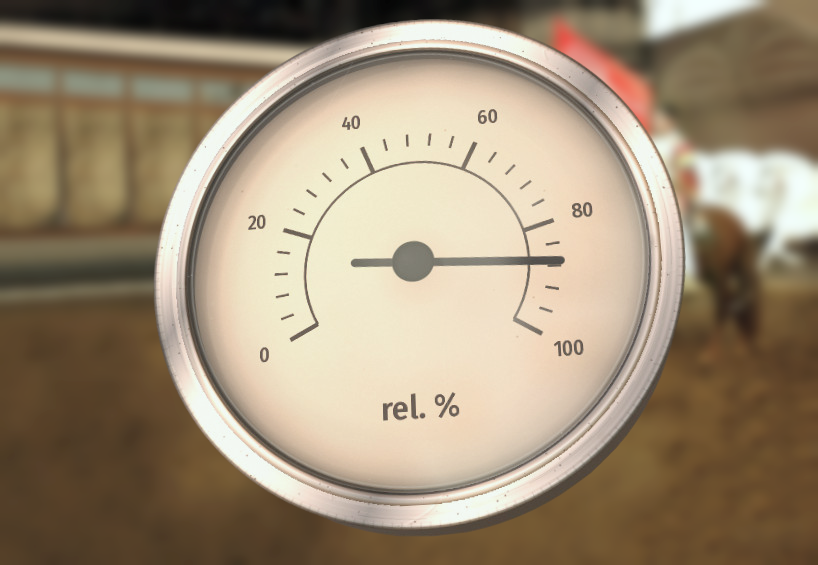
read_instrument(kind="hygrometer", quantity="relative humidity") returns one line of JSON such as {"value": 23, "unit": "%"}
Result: {"value": 88, "unit": "%"}
